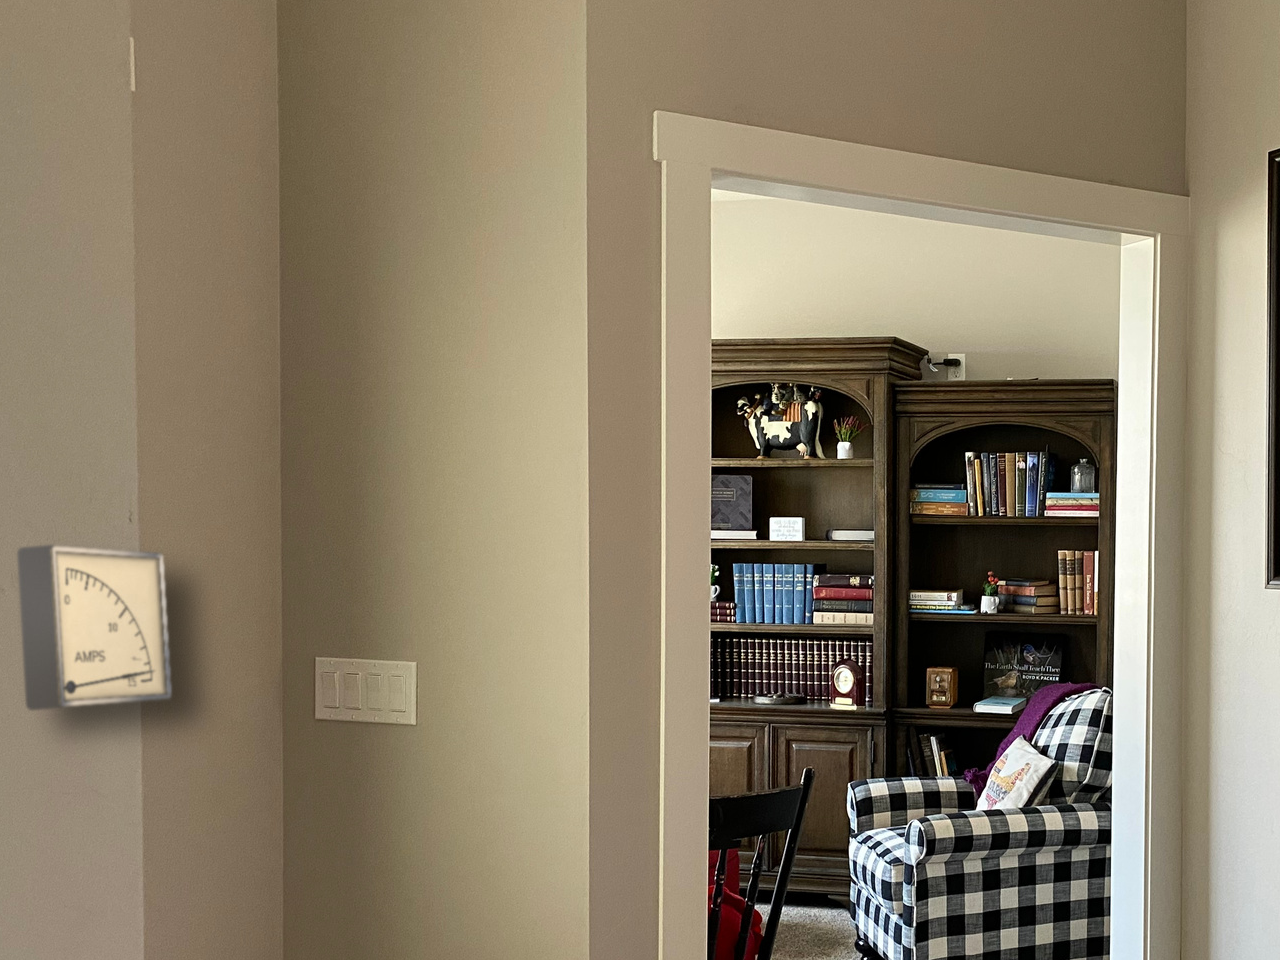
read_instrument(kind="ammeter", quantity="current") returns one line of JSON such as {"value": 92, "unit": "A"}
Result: {"value": 14.5, "unit": "A"}
